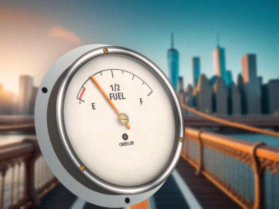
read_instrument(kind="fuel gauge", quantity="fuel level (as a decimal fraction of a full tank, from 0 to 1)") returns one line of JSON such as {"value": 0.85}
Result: {"value": 0.25}
